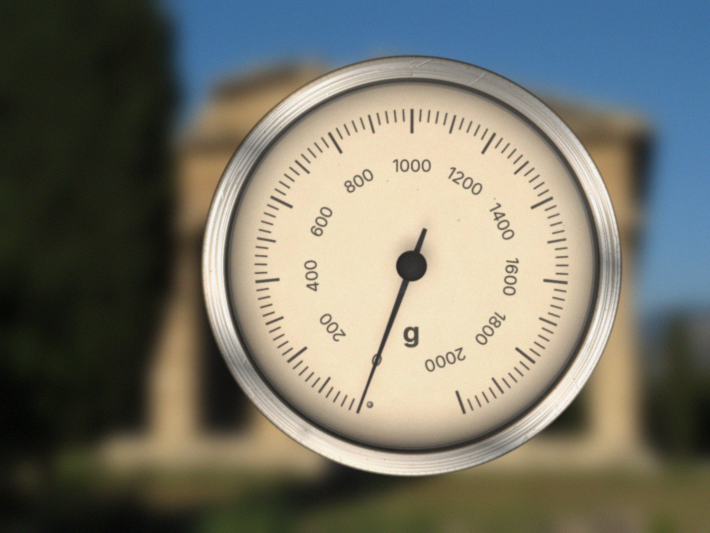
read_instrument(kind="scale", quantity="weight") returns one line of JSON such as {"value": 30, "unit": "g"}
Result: {"value": 0, "unit": "g"}
